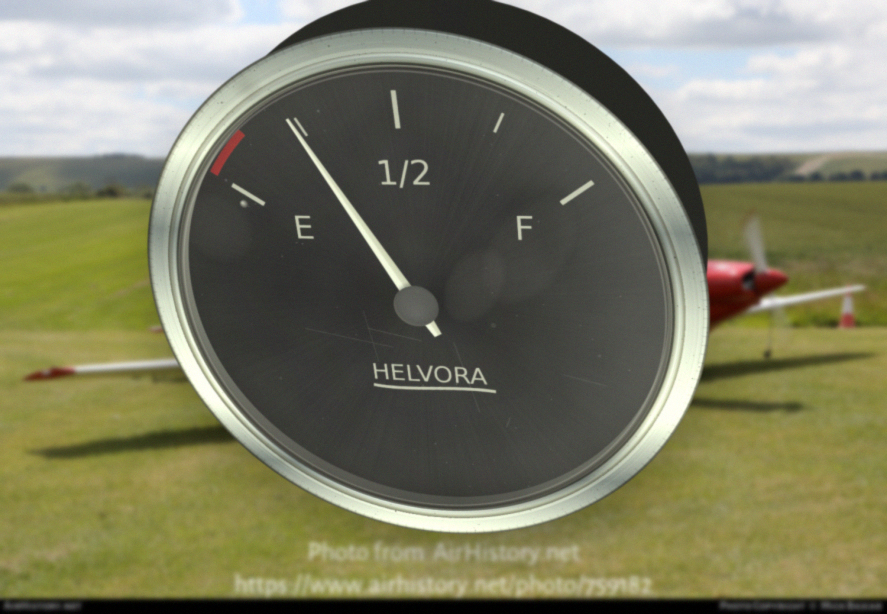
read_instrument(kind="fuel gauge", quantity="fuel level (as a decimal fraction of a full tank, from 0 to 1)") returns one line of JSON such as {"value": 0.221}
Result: {"value": 0.25}
